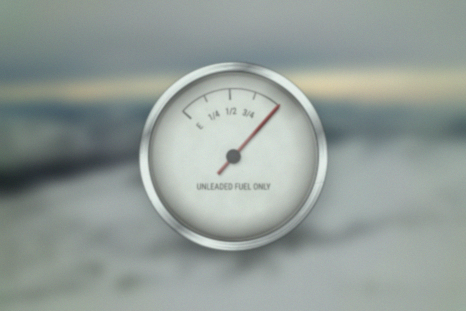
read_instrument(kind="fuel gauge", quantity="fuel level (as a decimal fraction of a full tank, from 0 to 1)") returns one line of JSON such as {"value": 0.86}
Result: {"value": 1}
